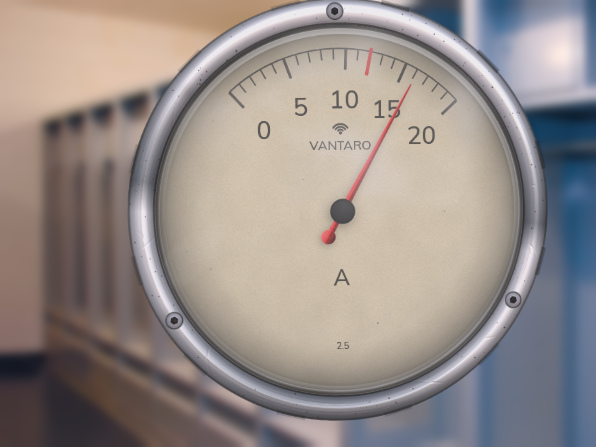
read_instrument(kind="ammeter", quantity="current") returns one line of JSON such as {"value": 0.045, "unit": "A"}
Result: {"value": 16, "unit": "A"}
